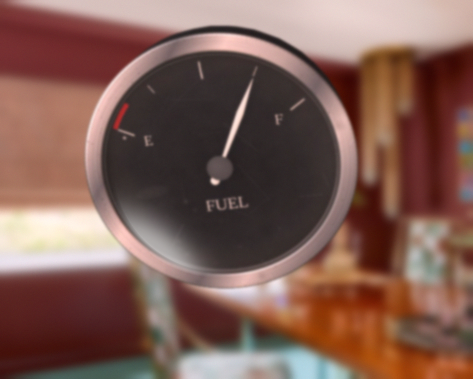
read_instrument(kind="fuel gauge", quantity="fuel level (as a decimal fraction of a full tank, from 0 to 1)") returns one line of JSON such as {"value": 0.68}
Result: {"value": 0.75}
